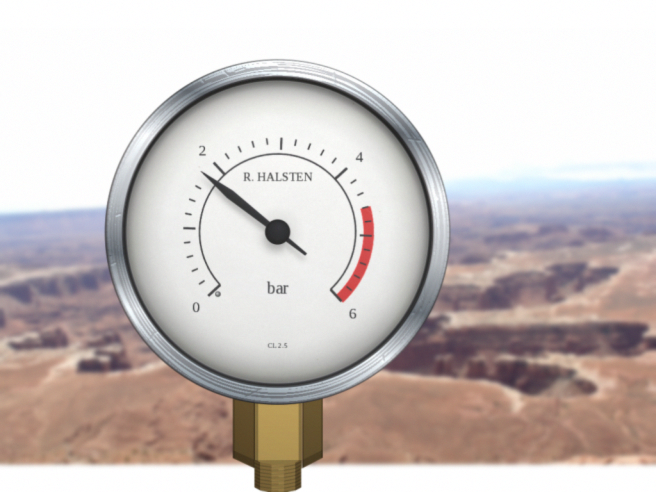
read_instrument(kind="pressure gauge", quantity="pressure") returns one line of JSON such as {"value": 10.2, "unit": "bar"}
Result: {"value": 1.8, "unit": "bar"}
